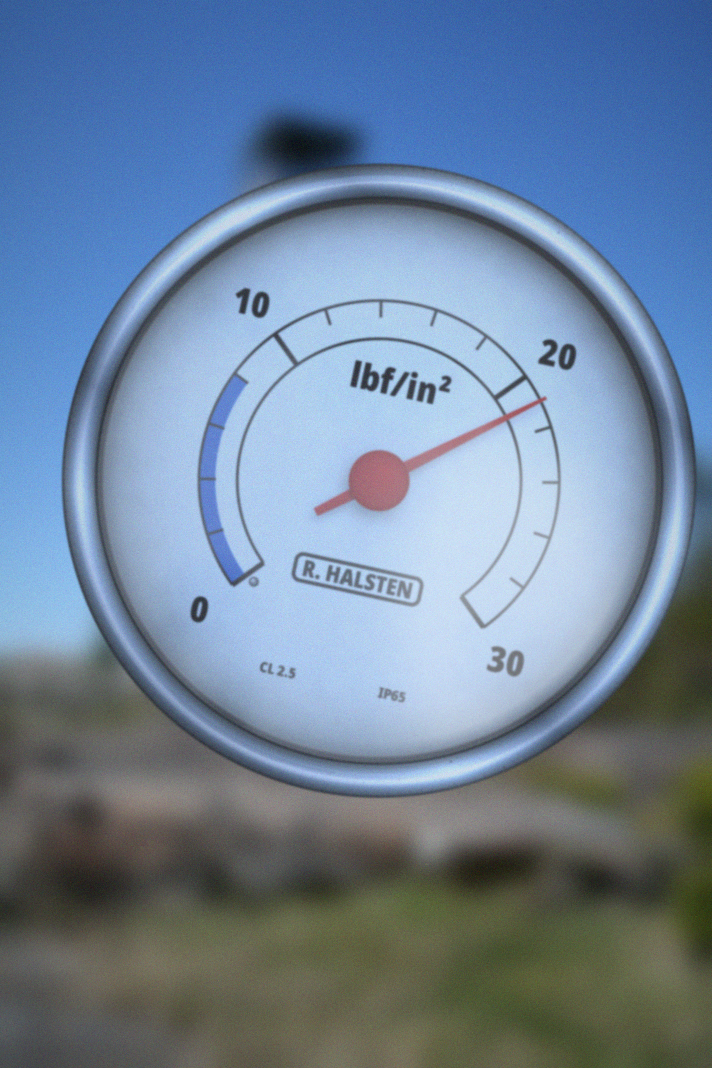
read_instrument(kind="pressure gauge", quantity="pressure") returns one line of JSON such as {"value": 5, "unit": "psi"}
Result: {"value": 21, "unit": "psi"}
